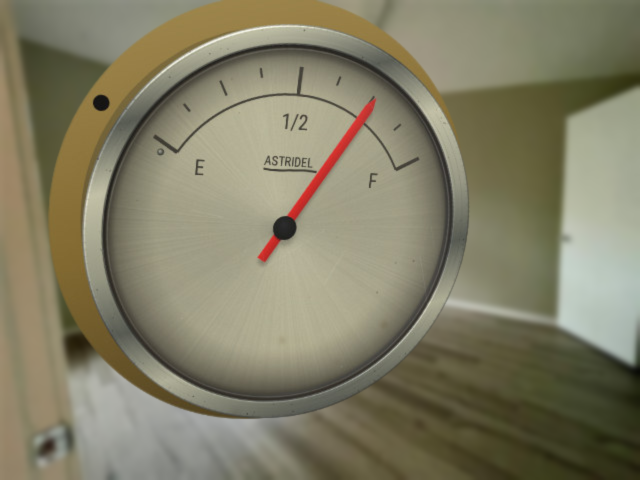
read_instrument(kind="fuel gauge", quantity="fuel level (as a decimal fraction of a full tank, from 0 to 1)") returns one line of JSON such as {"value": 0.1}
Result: {"value": 0.75}
